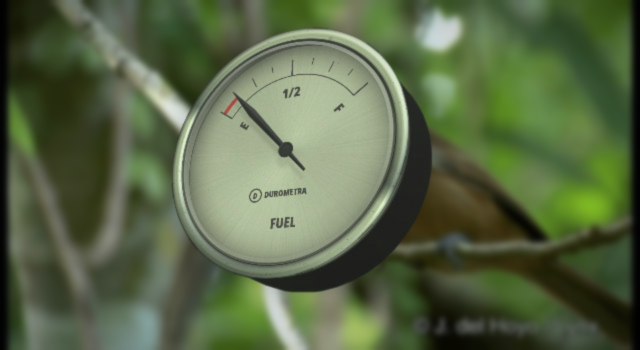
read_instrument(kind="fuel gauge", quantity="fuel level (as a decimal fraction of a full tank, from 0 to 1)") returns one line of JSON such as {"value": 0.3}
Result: {"value": 0.125}
